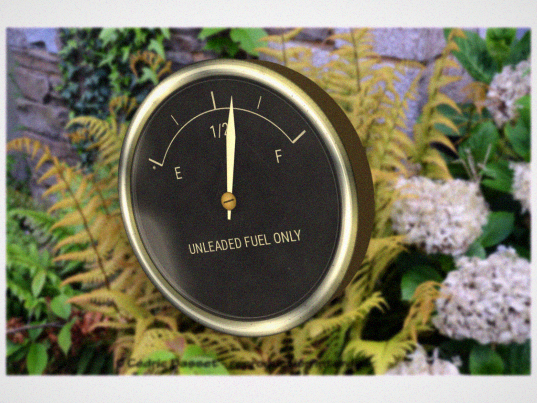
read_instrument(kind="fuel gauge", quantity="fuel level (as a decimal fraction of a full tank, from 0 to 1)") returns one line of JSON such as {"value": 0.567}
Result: {"value": 0.625}
